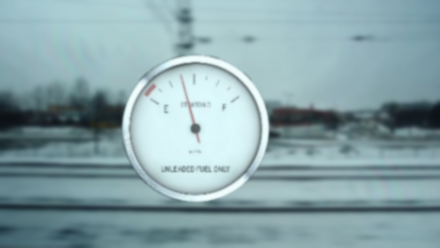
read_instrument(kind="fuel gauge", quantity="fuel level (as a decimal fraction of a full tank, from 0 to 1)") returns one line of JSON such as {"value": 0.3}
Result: {"value": 0.375}
